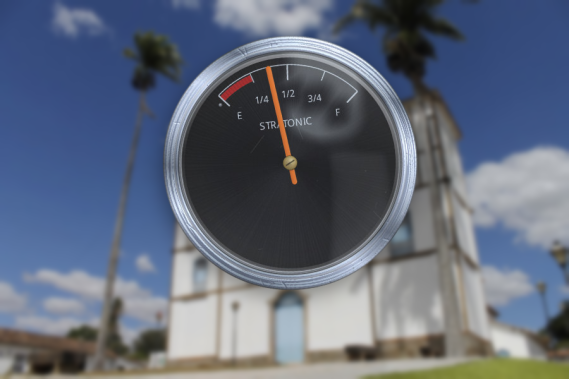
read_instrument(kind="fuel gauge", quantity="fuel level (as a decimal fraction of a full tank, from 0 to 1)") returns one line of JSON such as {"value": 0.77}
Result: {"value": 0.375}
